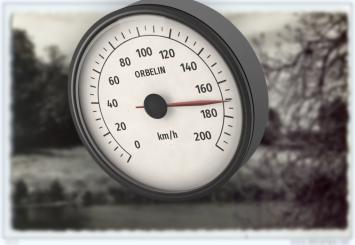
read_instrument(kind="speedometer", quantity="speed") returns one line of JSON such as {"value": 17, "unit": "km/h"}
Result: {"value": 170, "unit": "km/h"}
